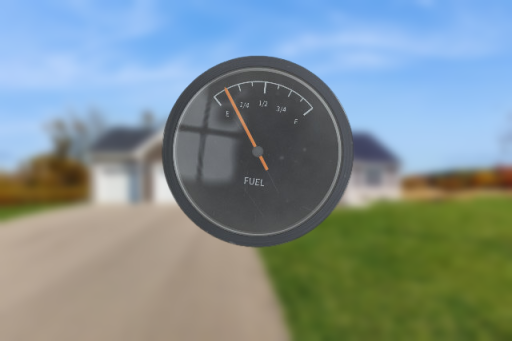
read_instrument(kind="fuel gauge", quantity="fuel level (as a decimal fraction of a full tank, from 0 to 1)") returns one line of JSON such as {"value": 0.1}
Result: {"value": 0.125}
